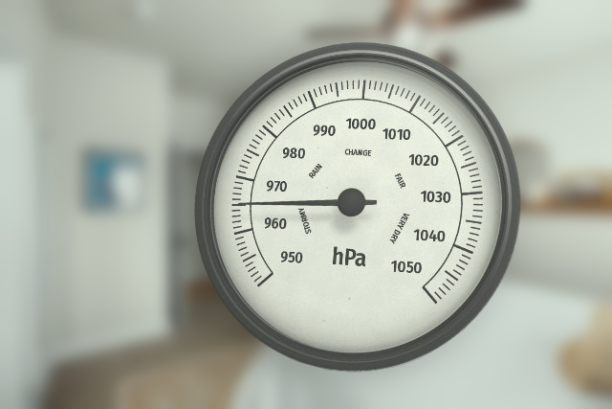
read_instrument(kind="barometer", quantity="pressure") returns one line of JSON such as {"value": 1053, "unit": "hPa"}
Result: {"value": 965, "unit": "hPa"}
